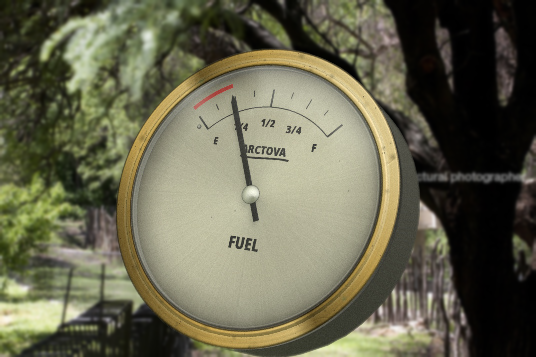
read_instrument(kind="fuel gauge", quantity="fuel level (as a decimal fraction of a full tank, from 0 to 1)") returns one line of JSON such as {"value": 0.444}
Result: {"value": 0.25}
